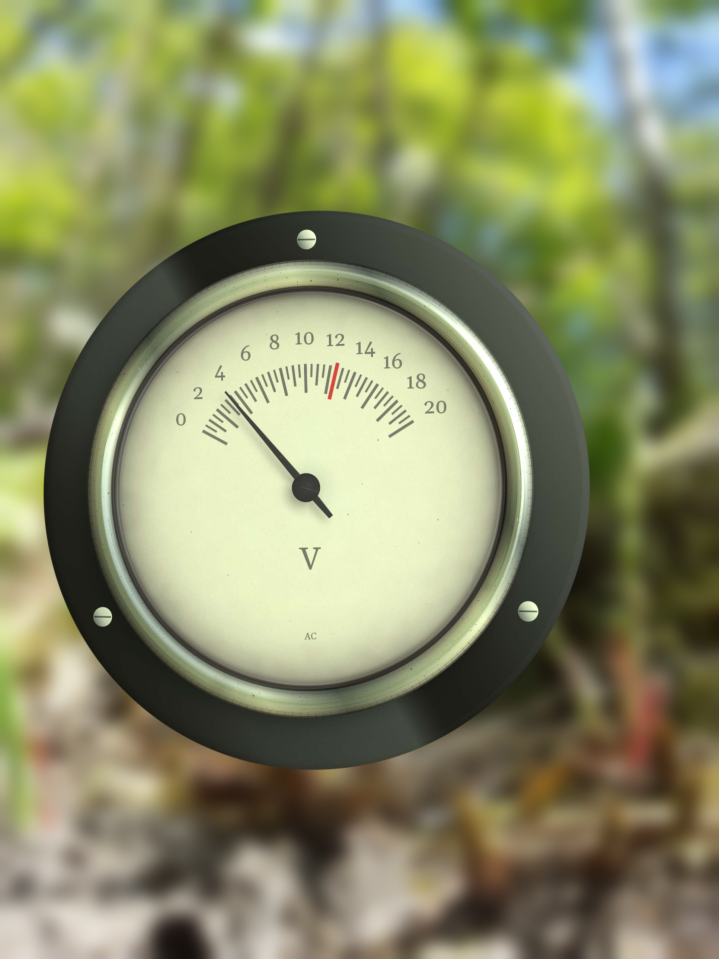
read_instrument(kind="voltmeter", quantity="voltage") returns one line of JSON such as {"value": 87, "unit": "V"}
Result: {"value": 3.5, "unit": "V"}
